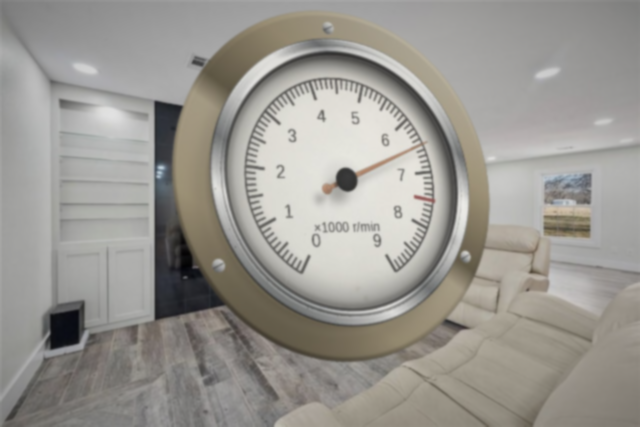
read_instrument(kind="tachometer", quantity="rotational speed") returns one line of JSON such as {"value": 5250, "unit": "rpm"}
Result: {"value": 6500, "unit": "rpm"}
